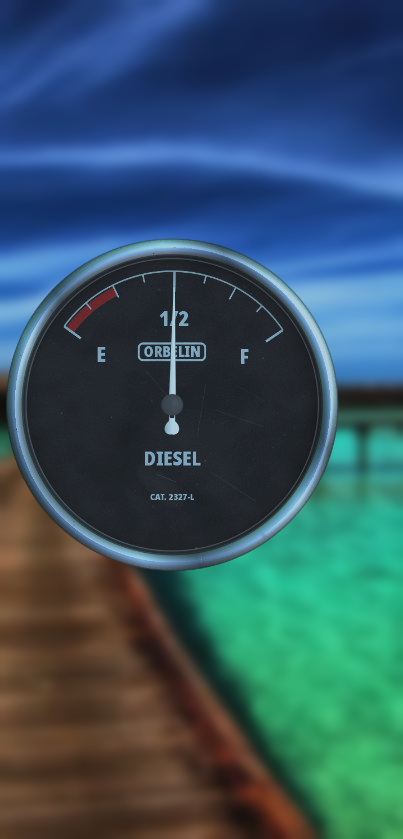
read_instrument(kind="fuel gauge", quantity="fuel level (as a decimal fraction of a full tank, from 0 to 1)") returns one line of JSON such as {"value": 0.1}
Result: {"value": 0.5}
